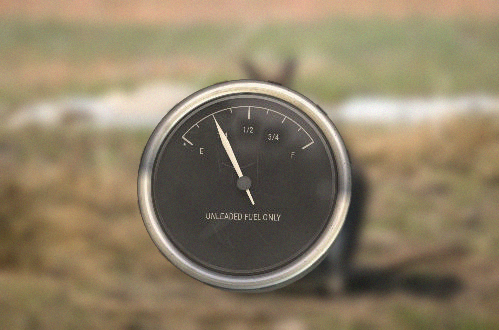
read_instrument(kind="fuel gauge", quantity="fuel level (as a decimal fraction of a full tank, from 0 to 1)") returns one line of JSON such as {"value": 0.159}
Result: {"value": 0.25}
